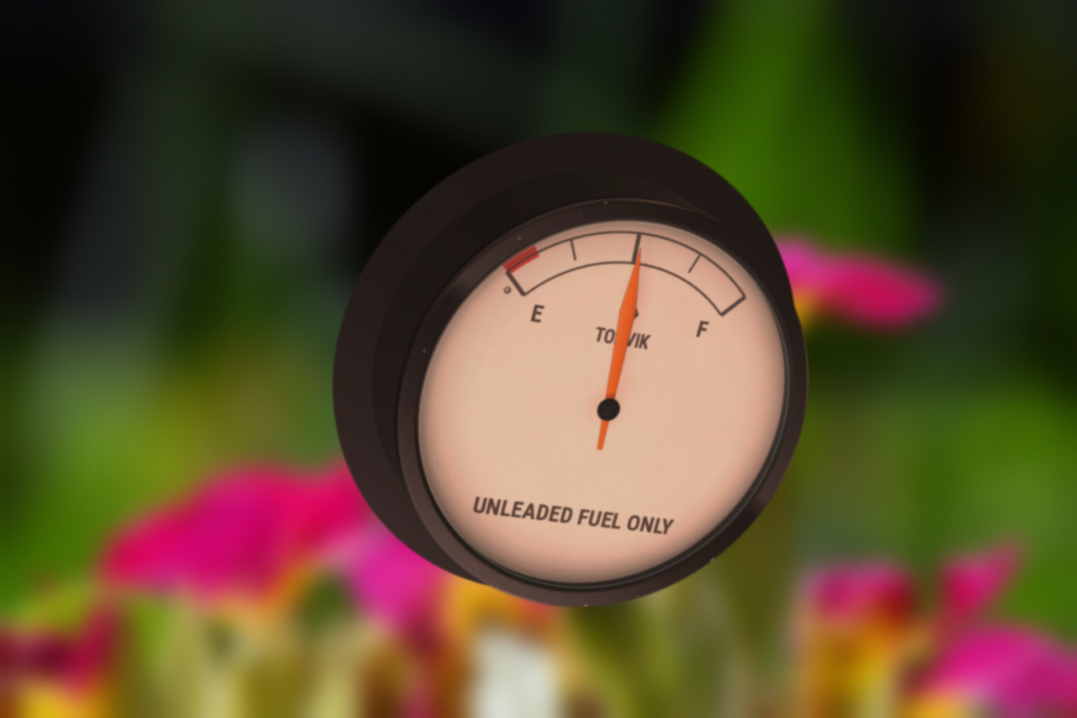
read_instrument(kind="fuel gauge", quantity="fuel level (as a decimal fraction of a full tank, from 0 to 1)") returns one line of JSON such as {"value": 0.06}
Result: {"value": 0.5}
